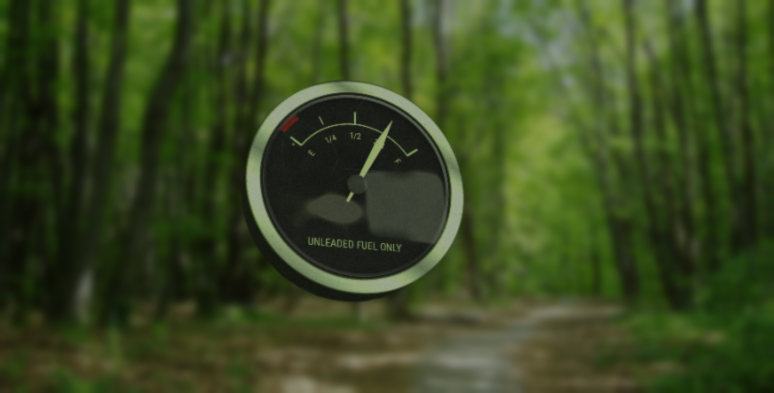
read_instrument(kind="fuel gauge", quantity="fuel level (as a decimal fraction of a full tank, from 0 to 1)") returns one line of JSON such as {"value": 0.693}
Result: {"value": 0.75}
